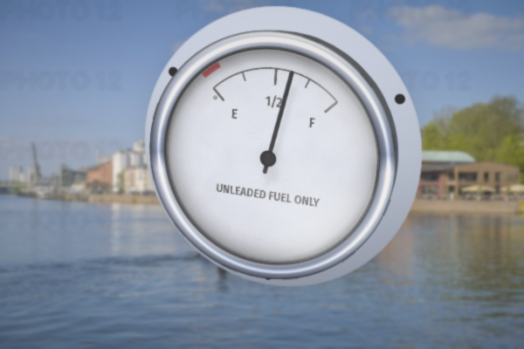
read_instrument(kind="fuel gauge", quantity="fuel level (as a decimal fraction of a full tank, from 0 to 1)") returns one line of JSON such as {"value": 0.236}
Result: {"value": 0.625}
